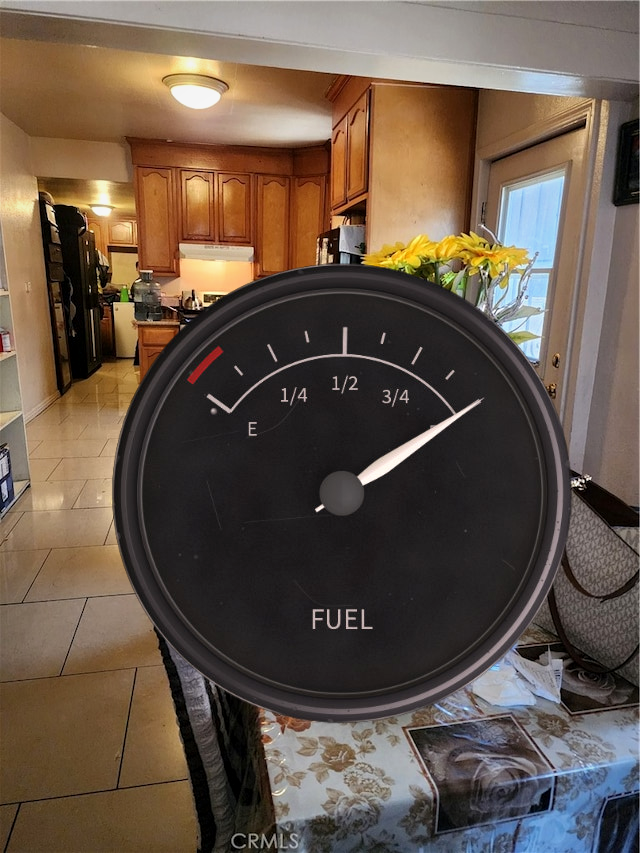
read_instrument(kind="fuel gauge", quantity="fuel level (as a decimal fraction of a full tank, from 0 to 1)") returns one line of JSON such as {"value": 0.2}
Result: {"value": 1}
